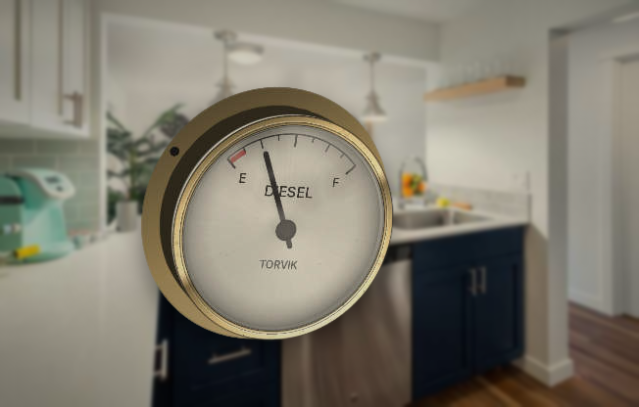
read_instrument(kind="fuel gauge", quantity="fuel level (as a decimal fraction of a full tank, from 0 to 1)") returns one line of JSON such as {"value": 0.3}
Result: {"value": 0.25}
